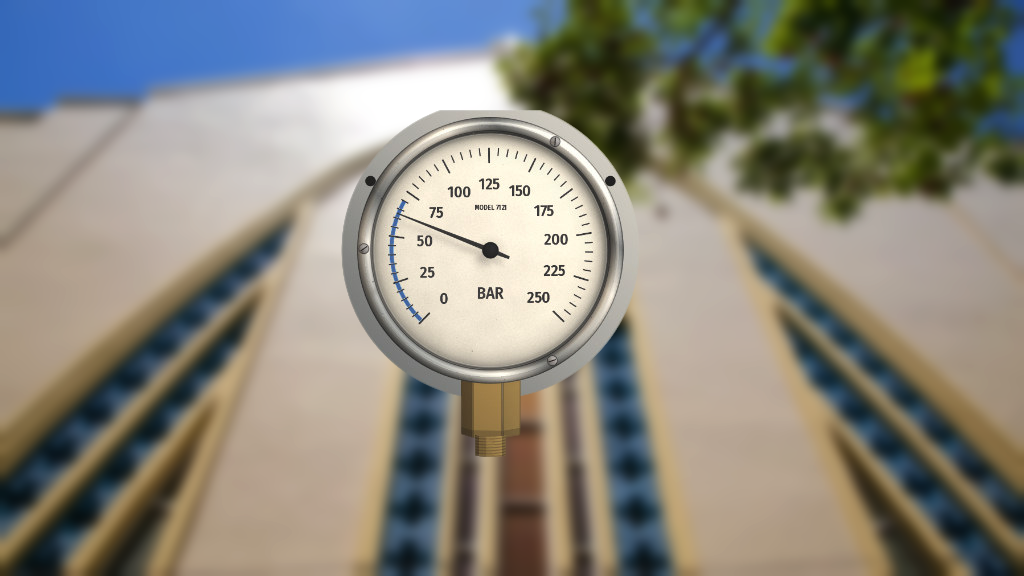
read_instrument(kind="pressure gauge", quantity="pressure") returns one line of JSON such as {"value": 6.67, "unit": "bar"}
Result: {"value": 62.5, "unit": "bar"}
